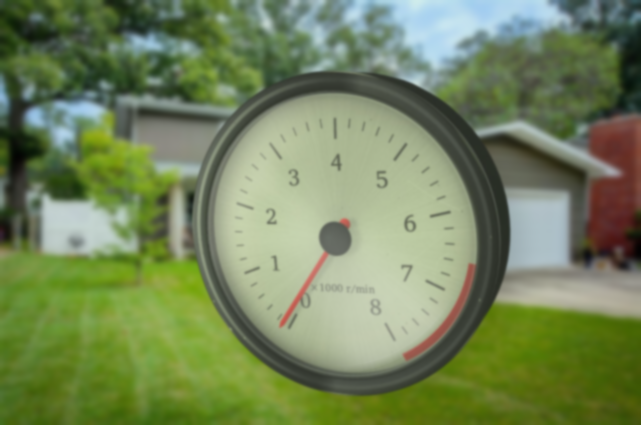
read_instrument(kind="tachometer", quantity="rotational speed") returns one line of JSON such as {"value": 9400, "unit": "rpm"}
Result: {"value": 100, "unit": "rpm"}
